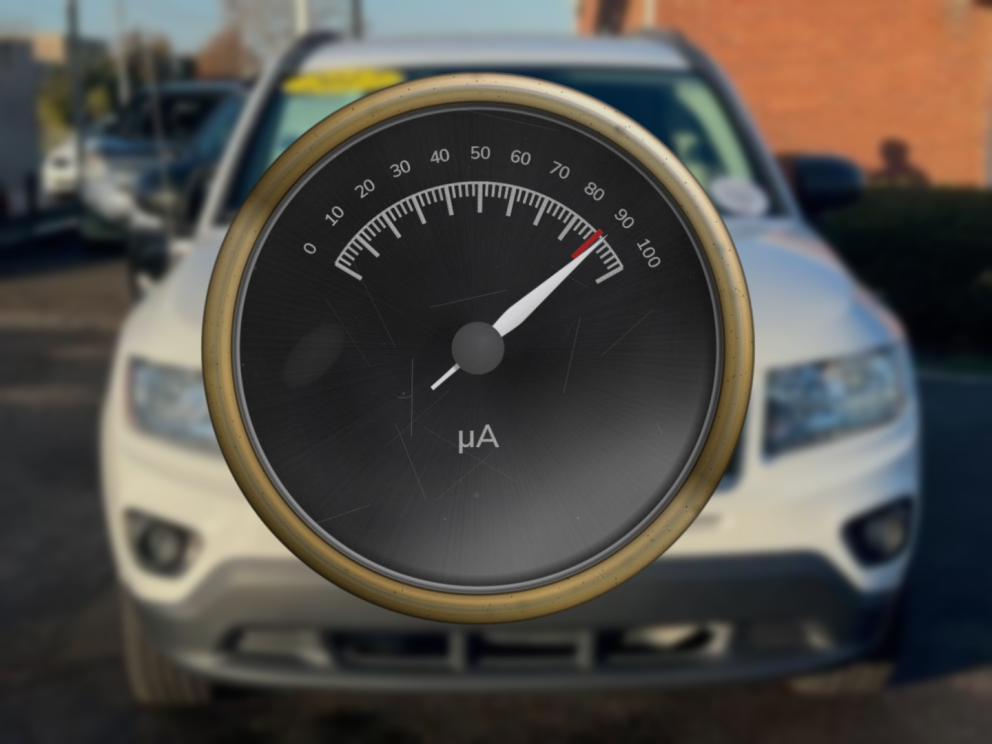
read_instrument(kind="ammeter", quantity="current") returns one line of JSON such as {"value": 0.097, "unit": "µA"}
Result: {"value": 90, "unit": "µA"}
